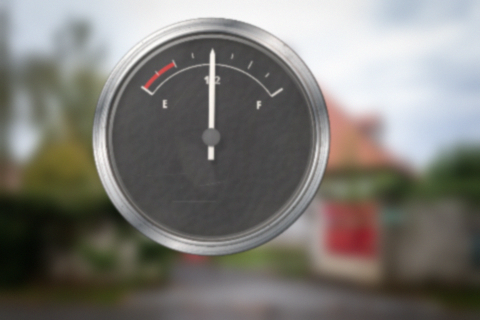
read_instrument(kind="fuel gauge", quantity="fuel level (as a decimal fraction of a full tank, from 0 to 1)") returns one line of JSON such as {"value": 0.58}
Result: {"value": 0.5}
